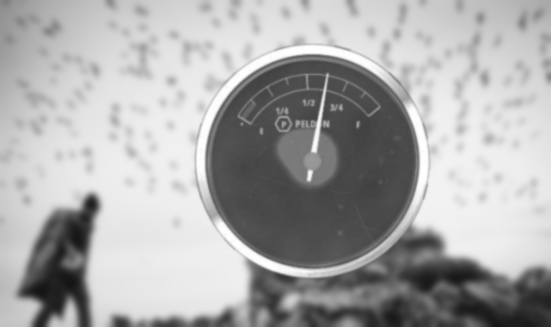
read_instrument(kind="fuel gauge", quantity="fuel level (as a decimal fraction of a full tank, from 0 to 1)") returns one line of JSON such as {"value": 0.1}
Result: {"value": 0.625}
